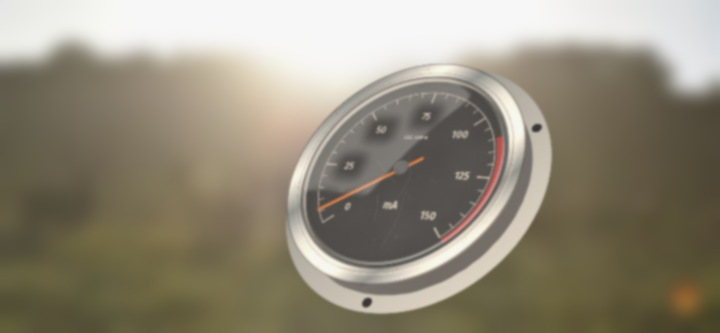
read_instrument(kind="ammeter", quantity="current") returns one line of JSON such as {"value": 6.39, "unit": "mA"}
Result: {"value": 5, "unit": "mA"}
